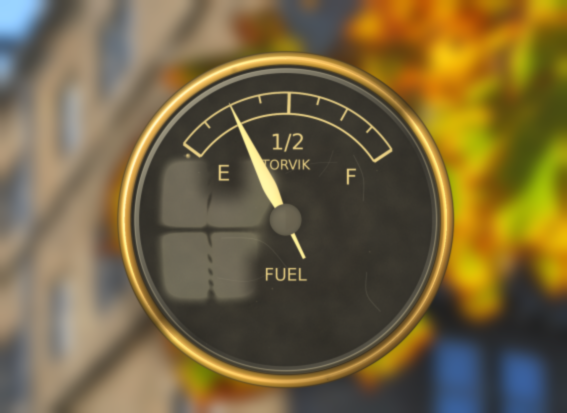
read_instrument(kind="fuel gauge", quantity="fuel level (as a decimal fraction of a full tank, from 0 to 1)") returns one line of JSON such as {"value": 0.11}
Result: {"value": 0.25}
